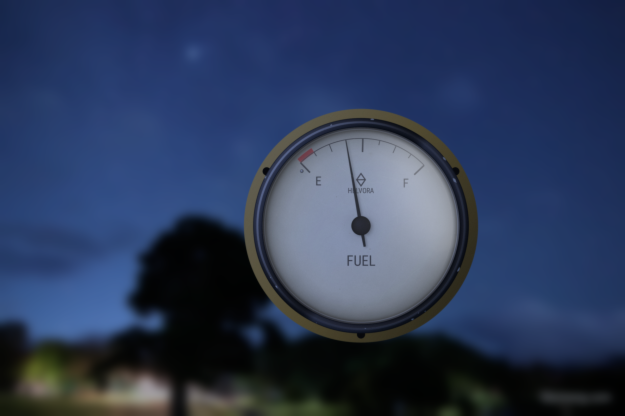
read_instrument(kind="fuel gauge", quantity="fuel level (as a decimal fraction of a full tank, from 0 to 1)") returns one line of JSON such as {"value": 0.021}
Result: {"value": 0.375}
